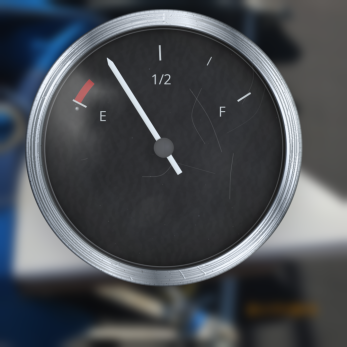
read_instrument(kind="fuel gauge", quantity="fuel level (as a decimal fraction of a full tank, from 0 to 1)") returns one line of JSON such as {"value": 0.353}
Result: {"value": 0.25}
